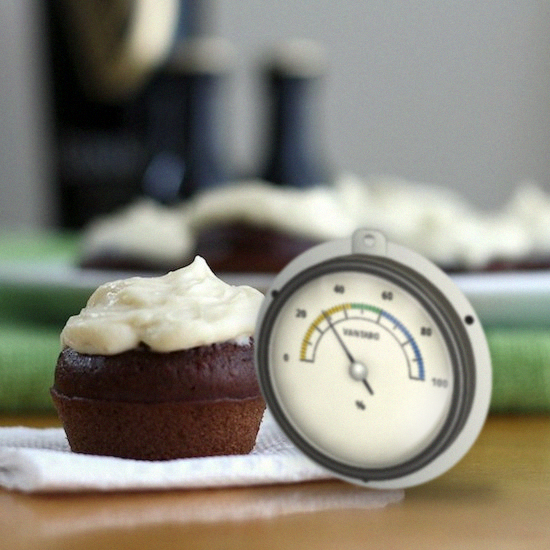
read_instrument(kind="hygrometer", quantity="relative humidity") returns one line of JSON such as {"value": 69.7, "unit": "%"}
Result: {"value": 30, "unit": "%"}
